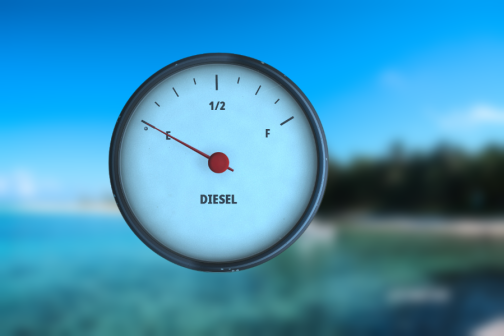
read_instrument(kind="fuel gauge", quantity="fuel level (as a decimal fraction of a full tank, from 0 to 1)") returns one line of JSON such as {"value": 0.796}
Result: {"value": 0}
